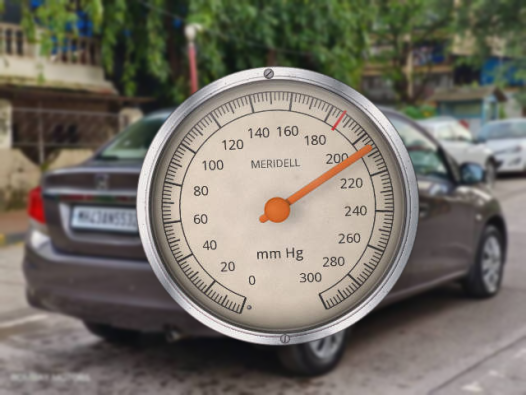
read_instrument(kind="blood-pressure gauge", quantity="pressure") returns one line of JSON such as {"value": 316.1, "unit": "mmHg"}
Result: {"value": 206, "unit": "mmHg"}
